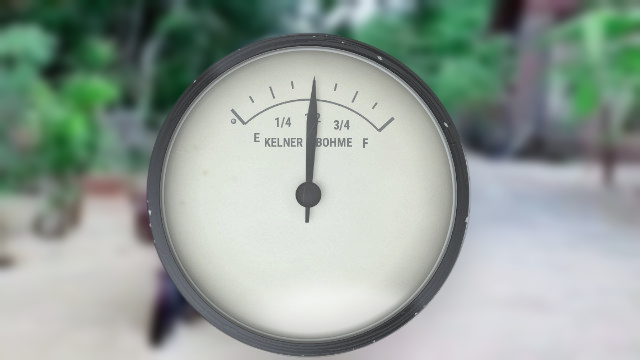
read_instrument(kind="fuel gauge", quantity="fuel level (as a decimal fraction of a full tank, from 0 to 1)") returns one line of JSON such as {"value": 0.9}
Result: {"value": 0.5}
